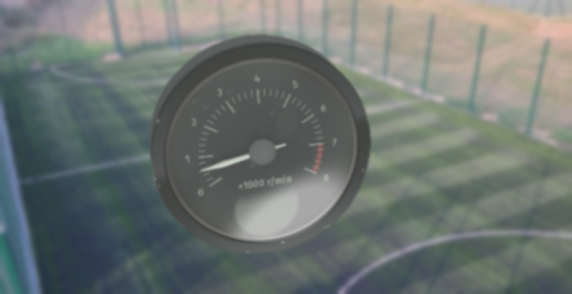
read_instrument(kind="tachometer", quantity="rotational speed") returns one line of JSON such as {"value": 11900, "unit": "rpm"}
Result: {"value": 600, "unit": "rpm"}
